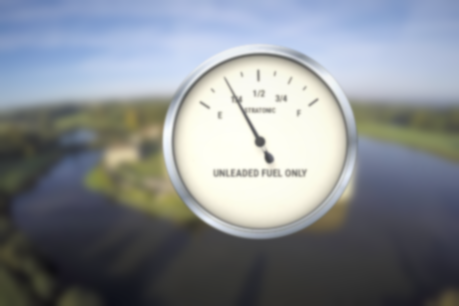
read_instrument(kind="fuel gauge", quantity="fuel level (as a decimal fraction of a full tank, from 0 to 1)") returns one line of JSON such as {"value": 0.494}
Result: {"value": 0.25}
